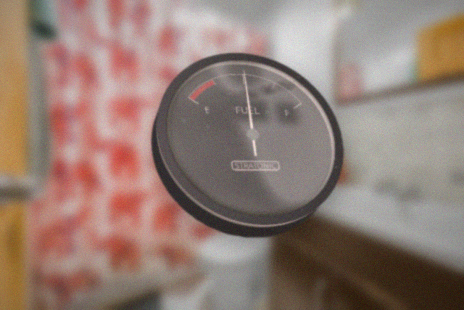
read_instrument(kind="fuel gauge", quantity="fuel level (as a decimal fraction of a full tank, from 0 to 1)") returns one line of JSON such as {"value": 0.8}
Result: {"value": 0.5}
